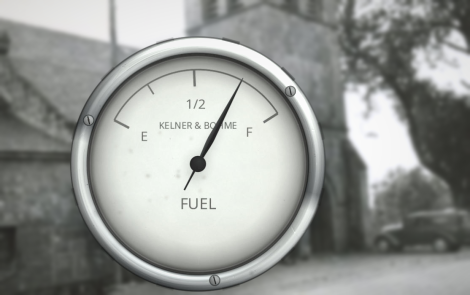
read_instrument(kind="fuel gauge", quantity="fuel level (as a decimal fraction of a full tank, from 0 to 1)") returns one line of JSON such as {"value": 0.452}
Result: {"value": 0.75}
